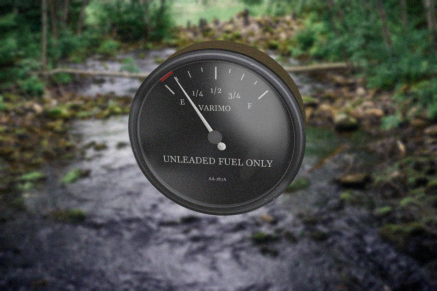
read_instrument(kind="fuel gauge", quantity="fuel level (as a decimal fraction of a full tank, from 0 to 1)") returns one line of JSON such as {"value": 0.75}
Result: {"value": 0.125}
